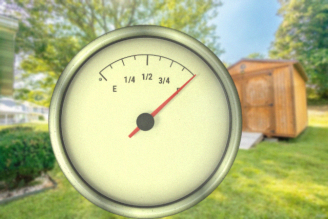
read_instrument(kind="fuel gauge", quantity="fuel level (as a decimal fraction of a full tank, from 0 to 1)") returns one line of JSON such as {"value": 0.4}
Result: {"value": 1}
